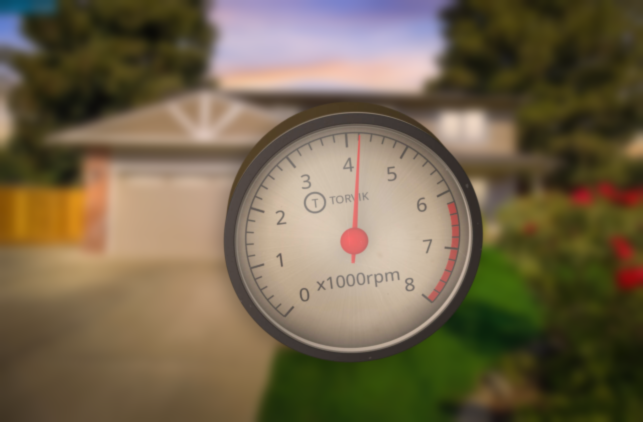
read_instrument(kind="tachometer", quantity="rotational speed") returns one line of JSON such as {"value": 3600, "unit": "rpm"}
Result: {"value": 4200, "unit": "rpm"}
